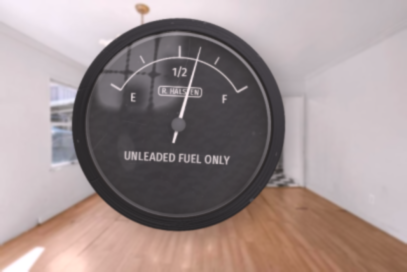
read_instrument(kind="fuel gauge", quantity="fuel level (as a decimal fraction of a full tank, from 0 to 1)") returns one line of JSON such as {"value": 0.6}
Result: {"value": 0.625}
